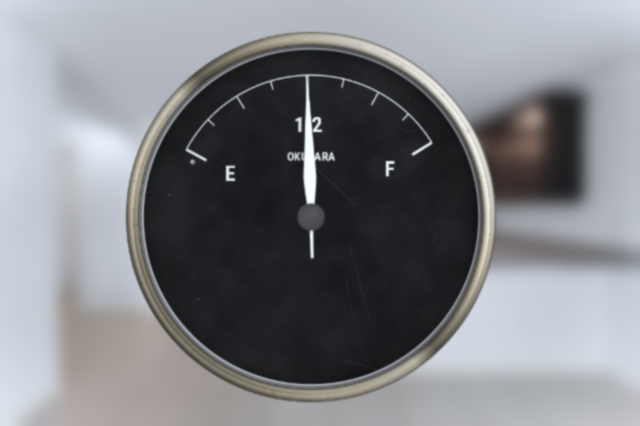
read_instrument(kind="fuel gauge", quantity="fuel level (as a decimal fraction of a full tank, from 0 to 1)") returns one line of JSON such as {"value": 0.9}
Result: {"value": 0.5}
